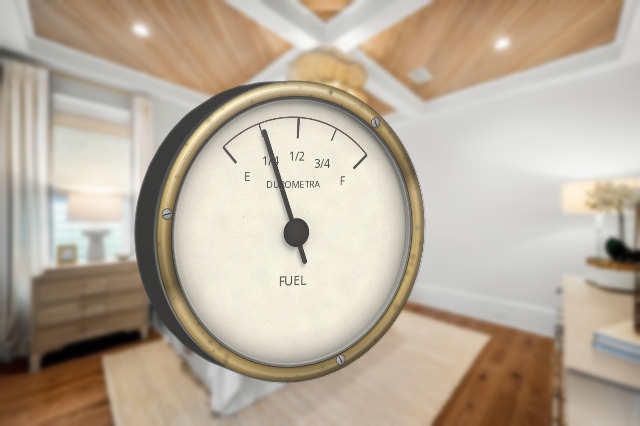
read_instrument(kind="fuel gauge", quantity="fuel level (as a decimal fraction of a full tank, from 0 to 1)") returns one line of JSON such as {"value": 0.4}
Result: {"value": 0.25}
